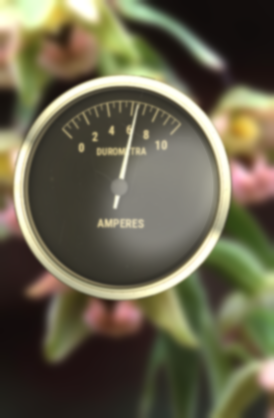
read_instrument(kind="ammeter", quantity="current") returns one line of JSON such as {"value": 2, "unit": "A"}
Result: {"value": 6.5, "unit": "A"}
